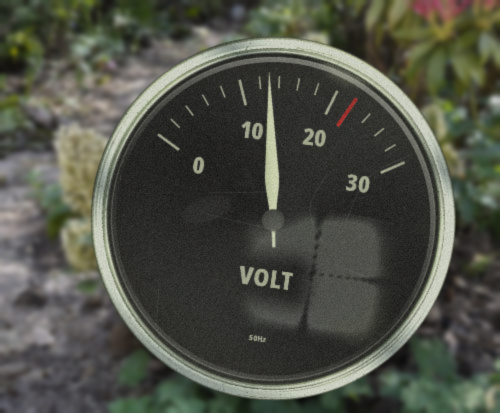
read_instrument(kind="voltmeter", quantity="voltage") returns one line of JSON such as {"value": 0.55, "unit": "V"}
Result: {"value": 13, "unit": "V"}
